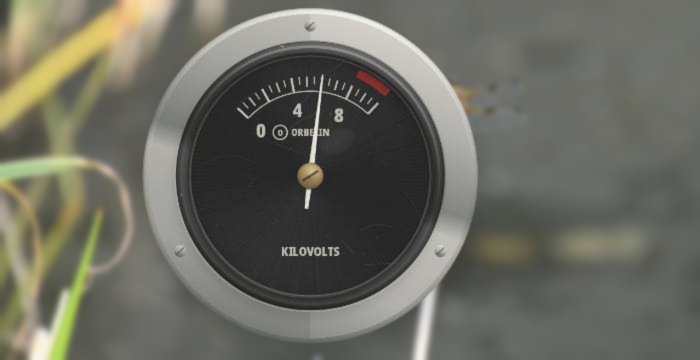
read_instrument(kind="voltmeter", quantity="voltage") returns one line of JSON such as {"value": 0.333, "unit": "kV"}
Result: {"value": 6, "unit": "kV"}
